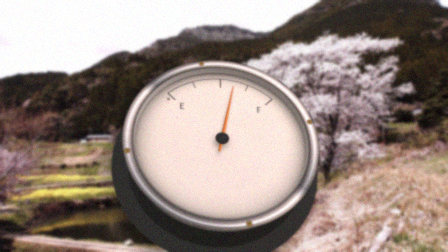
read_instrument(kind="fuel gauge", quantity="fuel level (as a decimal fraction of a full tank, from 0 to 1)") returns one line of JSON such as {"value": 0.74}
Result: {"value": 0.625}
